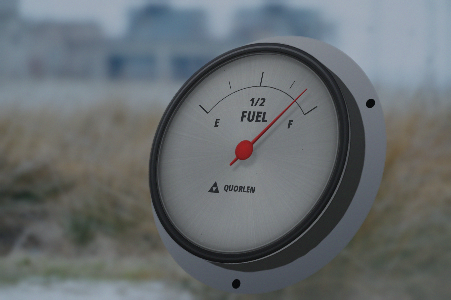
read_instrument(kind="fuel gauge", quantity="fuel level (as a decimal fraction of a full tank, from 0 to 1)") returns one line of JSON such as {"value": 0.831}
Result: {"value": 0.875}
